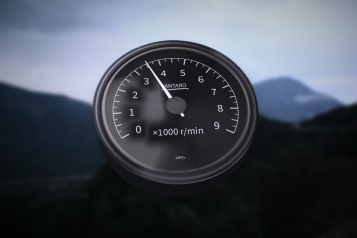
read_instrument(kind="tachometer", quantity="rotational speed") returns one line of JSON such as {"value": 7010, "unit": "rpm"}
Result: {"value": 3500, "unit": "rpm"}
